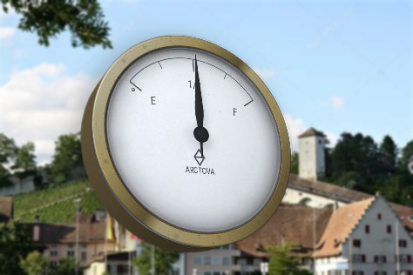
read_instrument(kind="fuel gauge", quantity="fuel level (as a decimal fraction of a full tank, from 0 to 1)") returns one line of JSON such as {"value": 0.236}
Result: {"value": 0.5}
